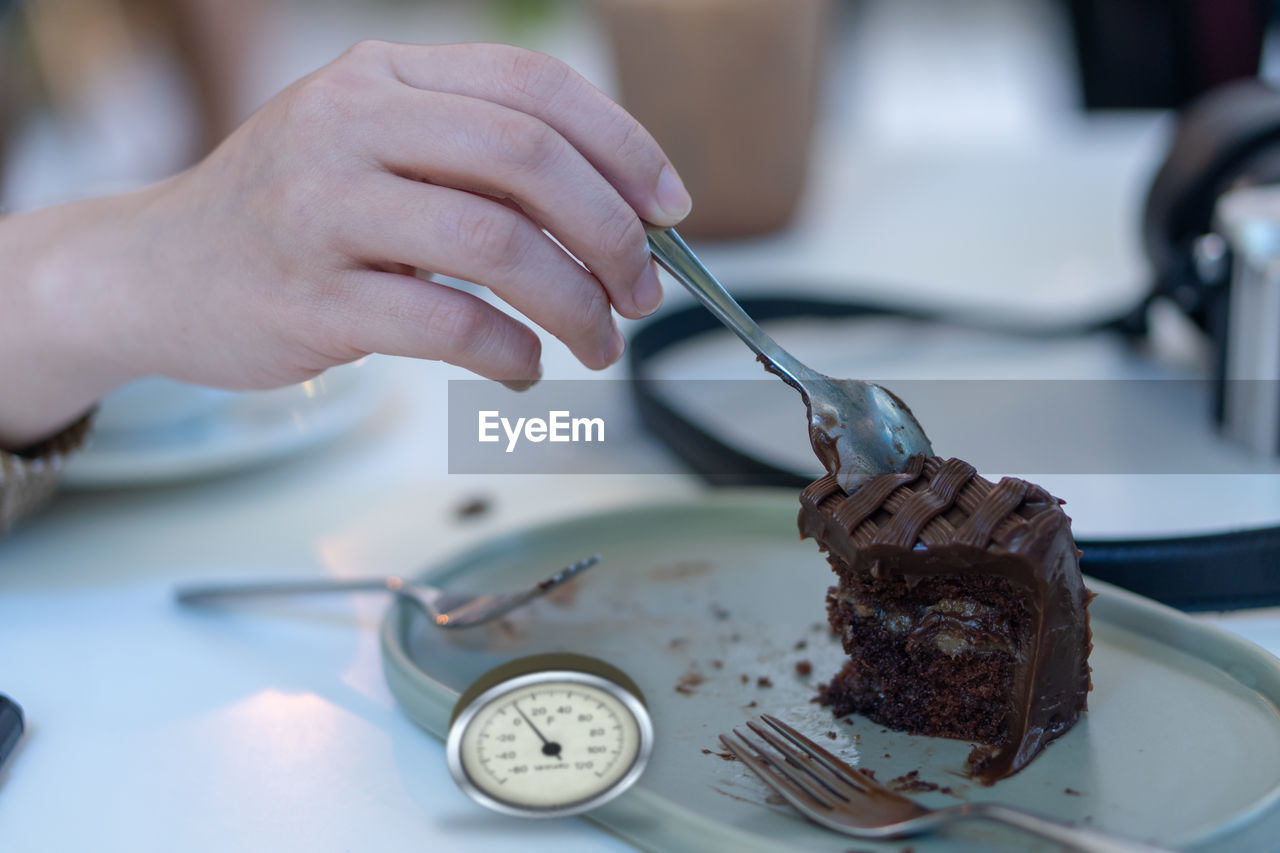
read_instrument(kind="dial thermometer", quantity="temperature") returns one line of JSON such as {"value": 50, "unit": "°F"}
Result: {"value": 10, "unit": "°F"}
